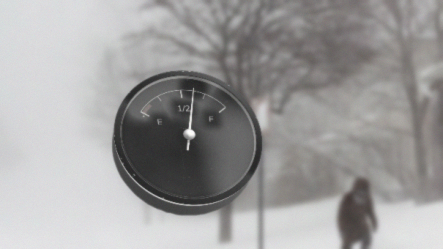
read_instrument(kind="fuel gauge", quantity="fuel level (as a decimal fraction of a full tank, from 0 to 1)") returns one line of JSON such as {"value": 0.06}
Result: {"value": 0.625}
